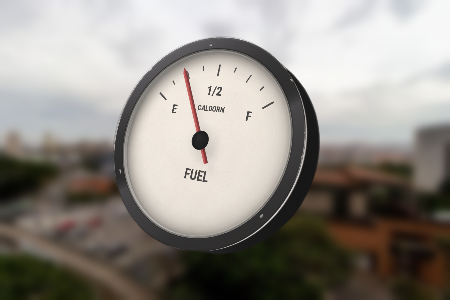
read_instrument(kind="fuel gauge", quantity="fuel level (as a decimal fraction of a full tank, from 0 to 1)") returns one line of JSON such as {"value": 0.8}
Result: {"value": 0.25}
